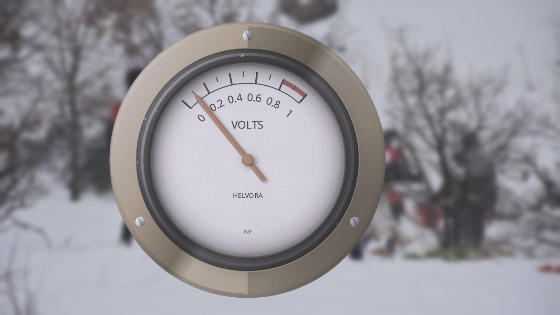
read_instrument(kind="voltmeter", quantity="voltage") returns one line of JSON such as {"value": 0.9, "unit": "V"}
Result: {"value": 0.1, "unit": "V"}
